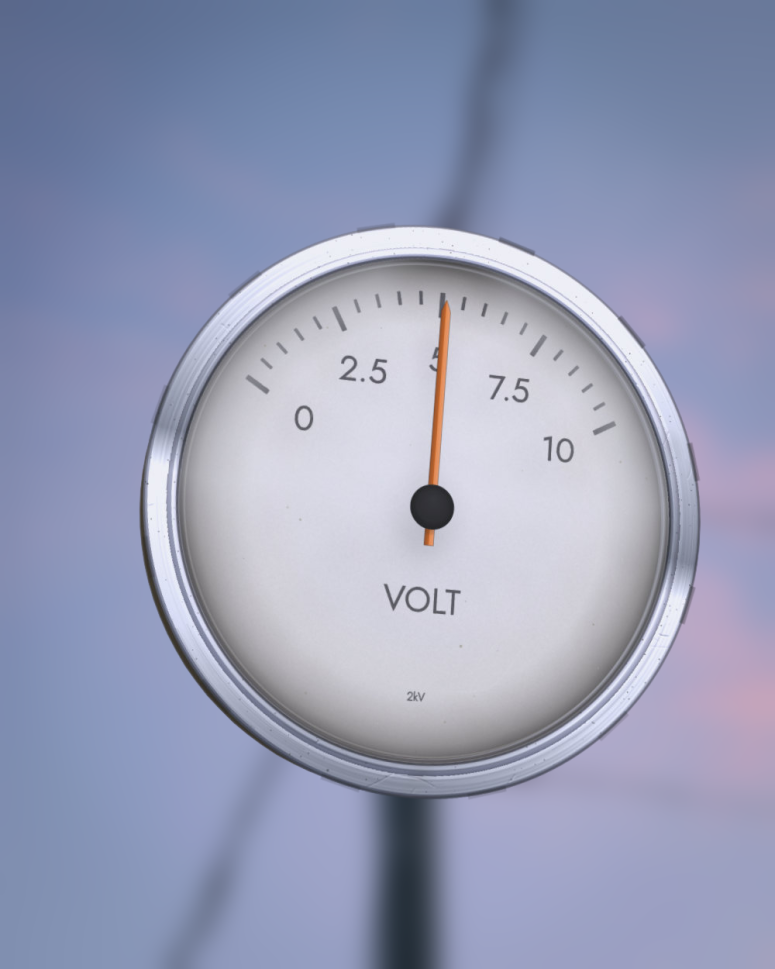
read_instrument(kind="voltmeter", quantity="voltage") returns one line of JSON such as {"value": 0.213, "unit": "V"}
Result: {"value": 5, "unit": "V"}
